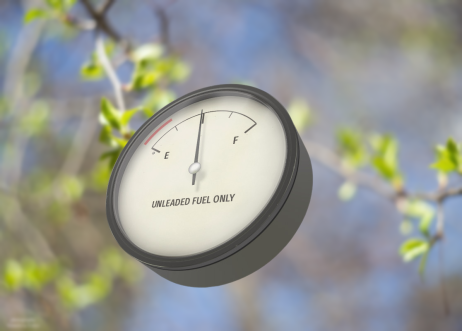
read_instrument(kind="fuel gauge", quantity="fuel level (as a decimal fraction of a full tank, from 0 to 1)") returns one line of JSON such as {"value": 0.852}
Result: {"value": 0.5}
